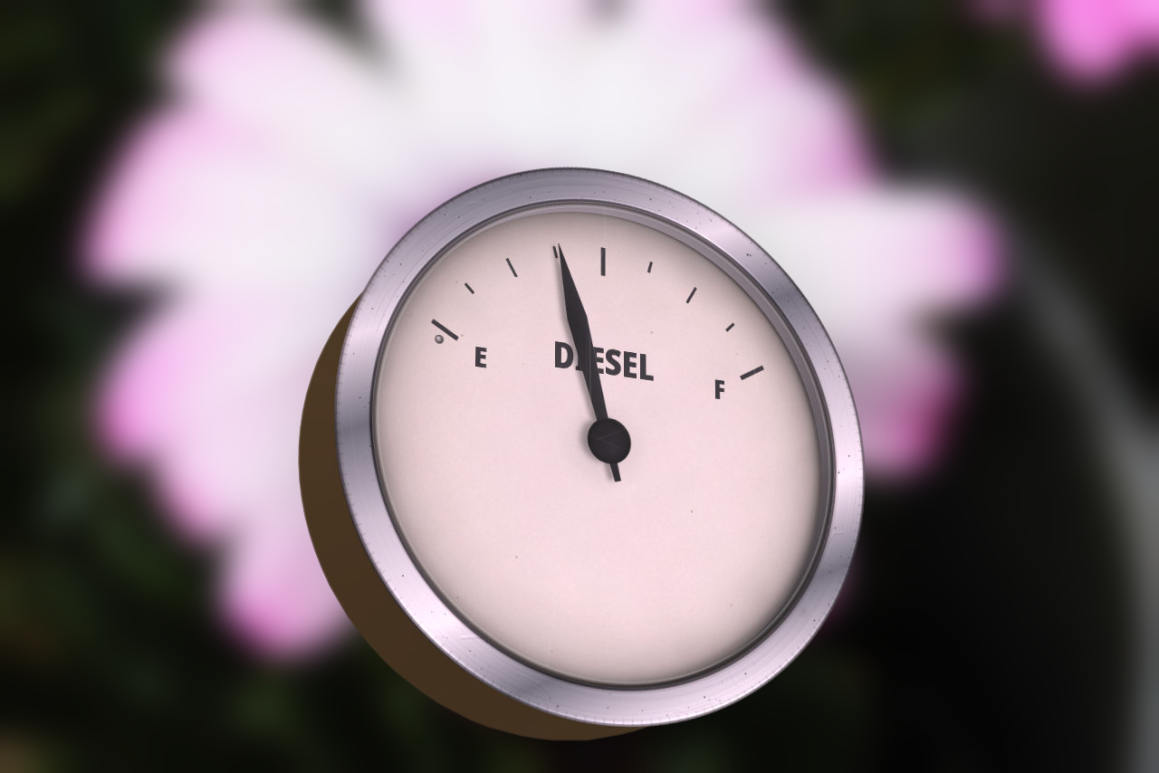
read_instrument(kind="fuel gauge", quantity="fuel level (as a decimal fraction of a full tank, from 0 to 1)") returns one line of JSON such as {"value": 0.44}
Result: {"value": 0.375}
